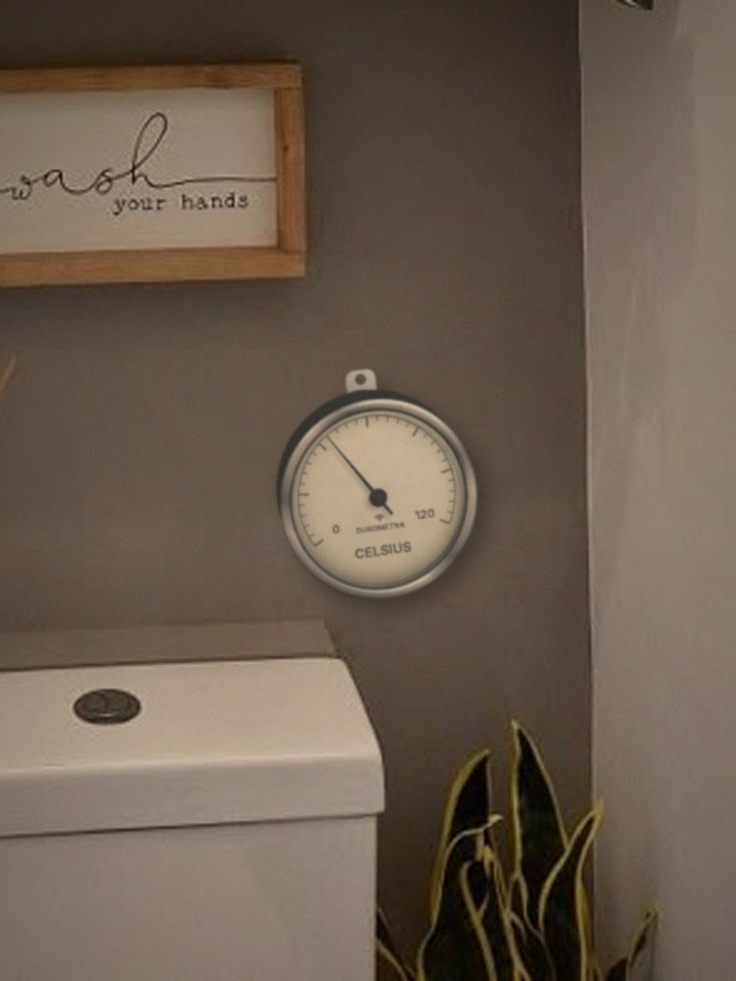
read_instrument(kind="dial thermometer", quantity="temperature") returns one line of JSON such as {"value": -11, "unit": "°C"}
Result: {"value": 44, "unit": "°C"}
